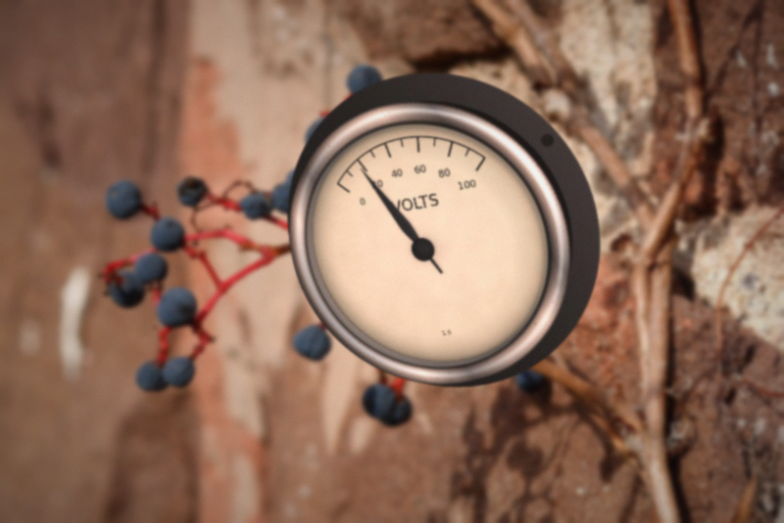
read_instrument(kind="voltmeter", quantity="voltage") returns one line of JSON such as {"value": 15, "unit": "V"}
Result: {"value": 20, "unit": "V"}
